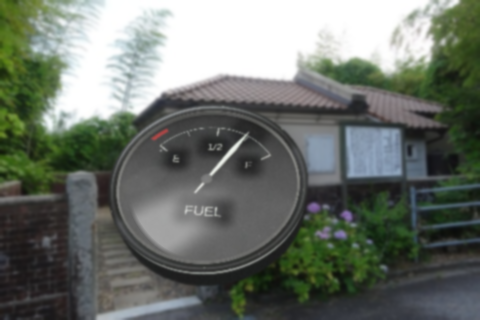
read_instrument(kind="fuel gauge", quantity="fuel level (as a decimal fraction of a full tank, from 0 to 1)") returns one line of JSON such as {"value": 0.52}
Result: {"value": 0.75}
